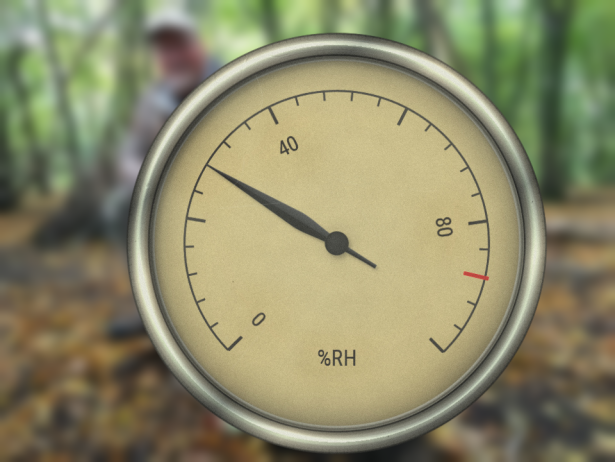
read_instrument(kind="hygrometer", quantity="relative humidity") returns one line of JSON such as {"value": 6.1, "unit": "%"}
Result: {"value": 28, "unit": "%"}
